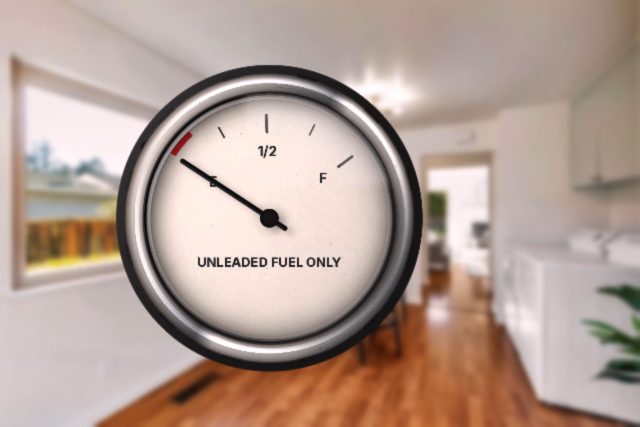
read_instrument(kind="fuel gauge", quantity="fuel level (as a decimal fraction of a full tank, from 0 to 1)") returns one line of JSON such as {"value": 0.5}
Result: {"value": 0}
